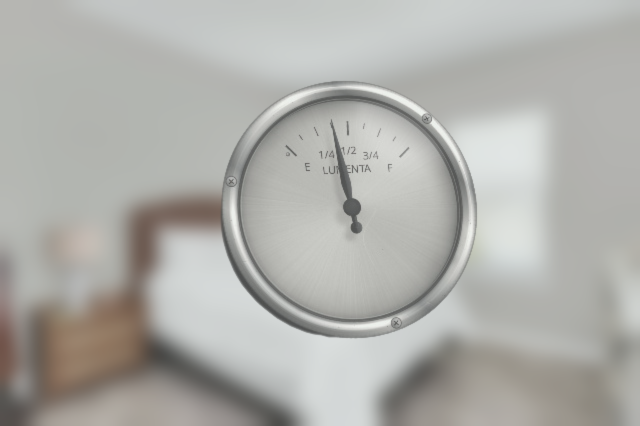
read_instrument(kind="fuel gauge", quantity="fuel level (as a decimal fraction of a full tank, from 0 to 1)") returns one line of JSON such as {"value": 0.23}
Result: {"value": 0.375}
